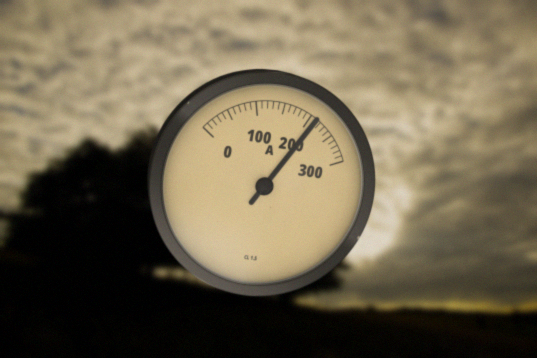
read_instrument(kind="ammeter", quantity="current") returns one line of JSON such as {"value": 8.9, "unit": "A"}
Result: {"value": 210, "unit": "A"}
